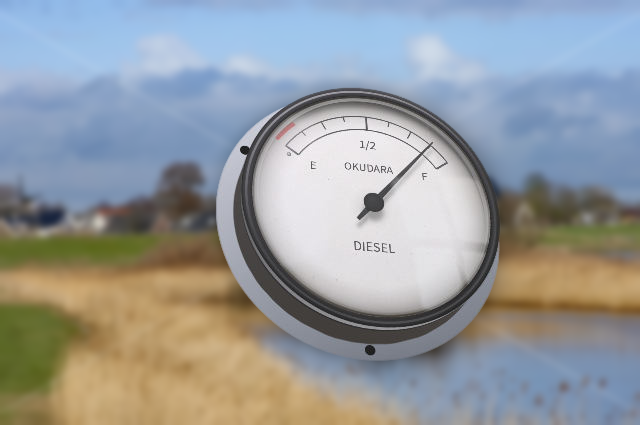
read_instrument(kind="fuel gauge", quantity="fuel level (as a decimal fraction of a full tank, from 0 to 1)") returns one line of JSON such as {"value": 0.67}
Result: {"value": 0.875}
